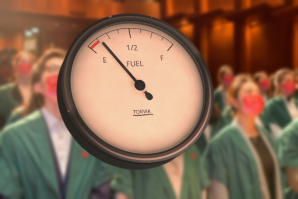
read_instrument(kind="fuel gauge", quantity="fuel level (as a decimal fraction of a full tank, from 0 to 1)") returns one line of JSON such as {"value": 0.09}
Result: {"value": 0.125}
